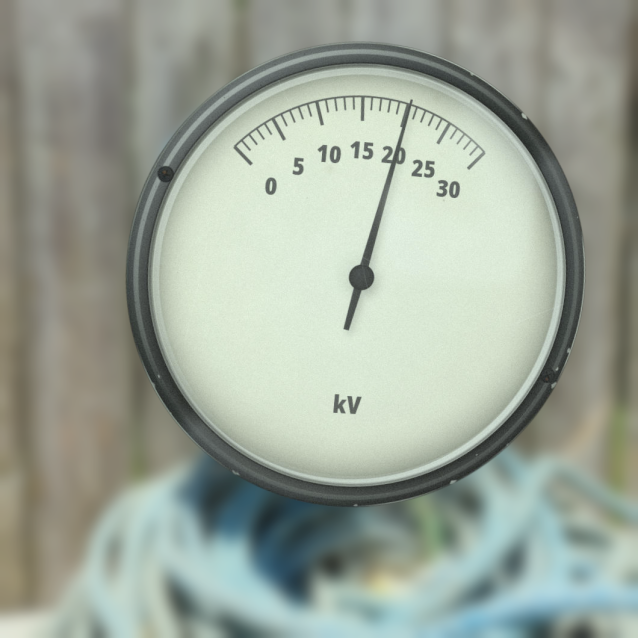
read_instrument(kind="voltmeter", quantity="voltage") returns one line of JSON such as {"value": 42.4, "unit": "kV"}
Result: {"value": 20, "unit": "kV"}
